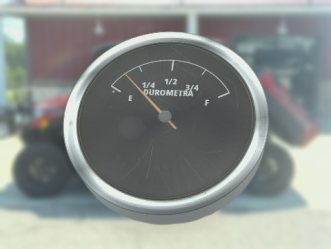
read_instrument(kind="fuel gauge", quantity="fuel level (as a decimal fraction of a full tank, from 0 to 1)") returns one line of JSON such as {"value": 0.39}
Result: {"value": 0.125}
